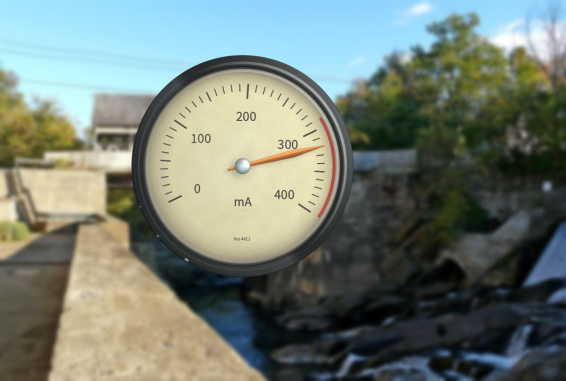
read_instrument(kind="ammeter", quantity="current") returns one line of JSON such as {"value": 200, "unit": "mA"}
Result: {"value": 320, "unit": "mA"}
